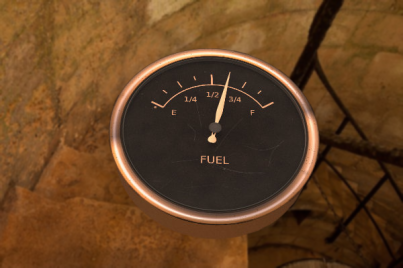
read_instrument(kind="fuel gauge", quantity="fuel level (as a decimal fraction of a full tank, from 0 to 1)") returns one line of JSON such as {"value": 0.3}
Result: {"value": 0.625}
